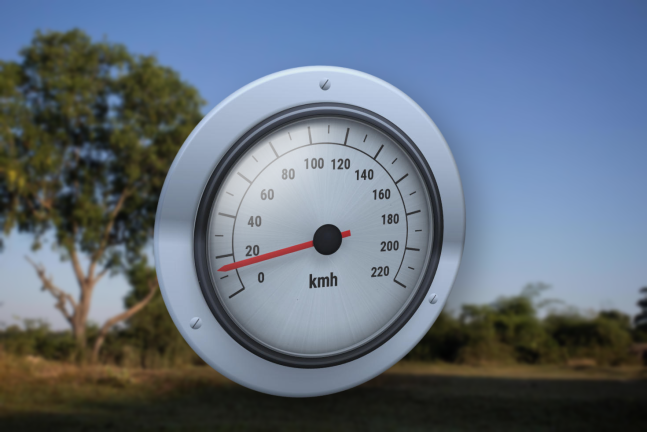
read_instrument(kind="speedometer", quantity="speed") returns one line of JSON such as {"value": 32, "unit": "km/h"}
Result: {"value": 15, "unit": "km/h"}
